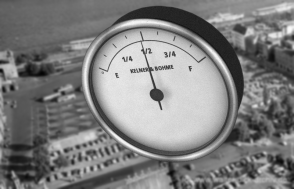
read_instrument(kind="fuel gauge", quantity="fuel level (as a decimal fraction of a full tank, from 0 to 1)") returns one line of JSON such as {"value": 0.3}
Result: {"value": 0.5}
